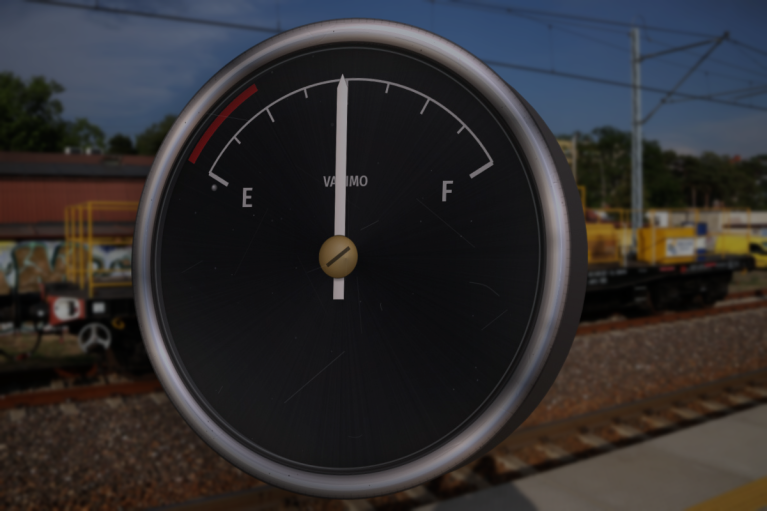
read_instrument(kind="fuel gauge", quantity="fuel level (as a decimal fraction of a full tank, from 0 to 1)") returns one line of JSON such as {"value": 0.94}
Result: {"value": 0.5}
